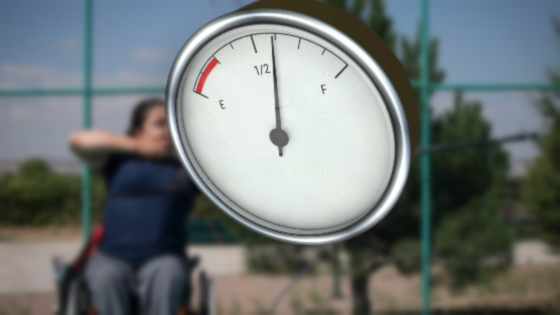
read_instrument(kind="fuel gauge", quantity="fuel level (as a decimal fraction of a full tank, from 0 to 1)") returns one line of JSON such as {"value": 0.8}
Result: {"value": 0.625}
